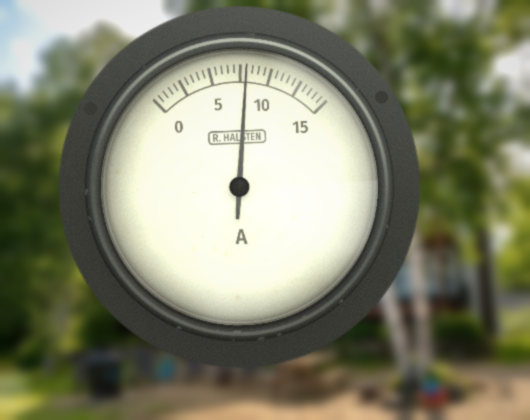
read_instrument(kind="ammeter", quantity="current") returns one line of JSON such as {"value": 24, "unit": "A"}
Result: {"value": 8, "unit": "A"}
